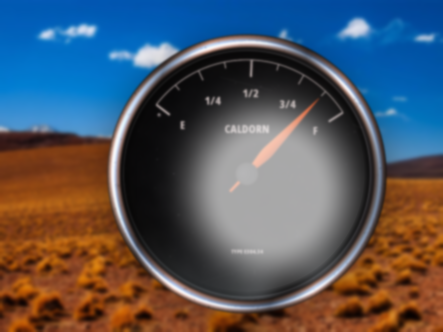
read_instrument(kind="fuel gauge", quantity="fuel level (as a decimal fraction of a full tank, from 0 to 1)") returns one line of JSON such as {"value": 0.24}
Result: {"value": 0.875}
